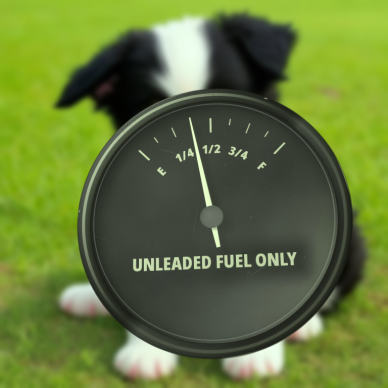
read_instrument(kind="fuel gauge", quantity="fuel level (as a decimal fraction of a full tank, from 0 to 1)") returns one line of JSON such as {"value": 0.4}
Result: {"value": 0.375}
